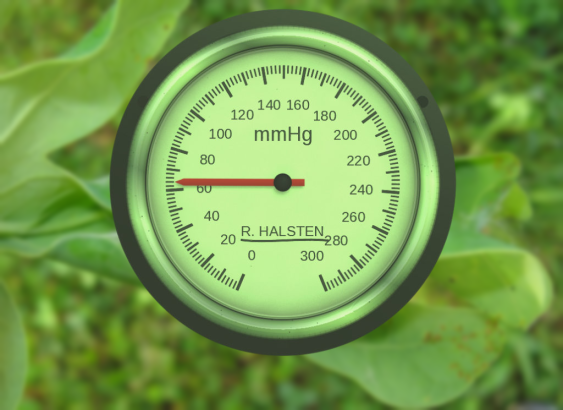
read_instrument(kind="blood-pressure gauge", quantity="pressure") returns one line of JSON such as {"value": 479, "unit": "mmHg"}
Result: {"value": 64, "unit": "mmHg"}
